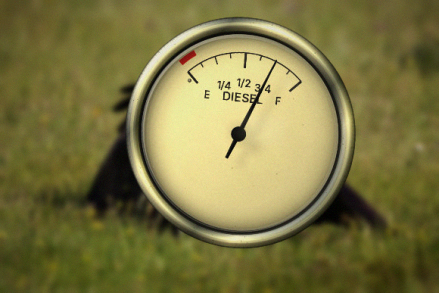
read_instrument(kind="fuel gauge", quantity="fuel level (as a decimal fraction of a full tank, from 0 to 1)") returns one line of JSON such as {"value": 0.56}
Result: {"value": 0.75}
